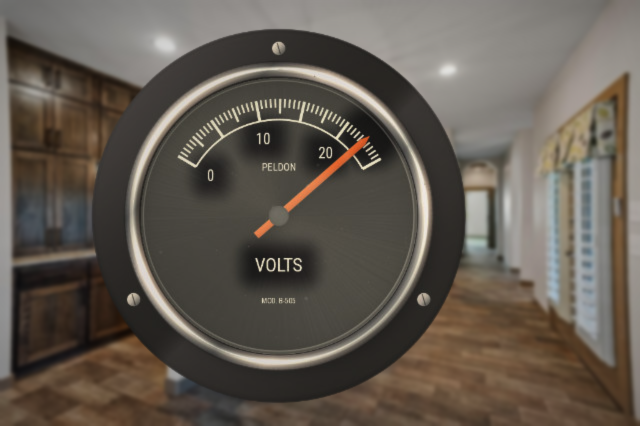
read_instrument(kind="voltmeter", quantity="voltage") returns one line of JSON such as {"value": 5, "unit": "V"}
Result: {"value": 22.5, "unit": "V"}
